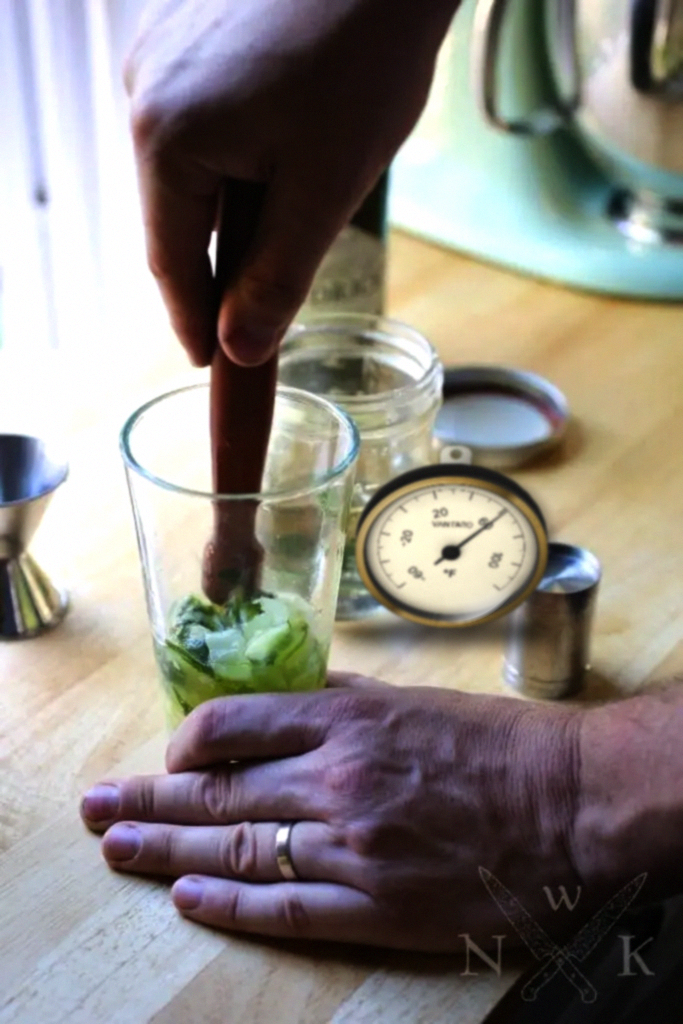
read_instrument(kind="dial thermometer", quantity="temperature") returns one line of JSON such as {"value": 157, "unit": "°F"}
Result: {"value": 60, "unit": "°F"}
